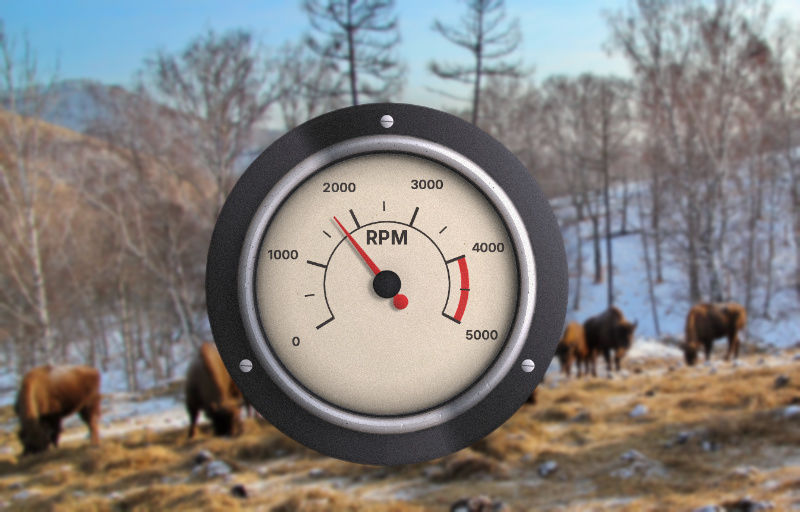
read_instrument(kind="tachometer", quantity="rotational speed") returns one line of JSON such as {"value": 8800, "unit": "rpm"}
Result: {"value": 1750, "unit": "rpm"}
